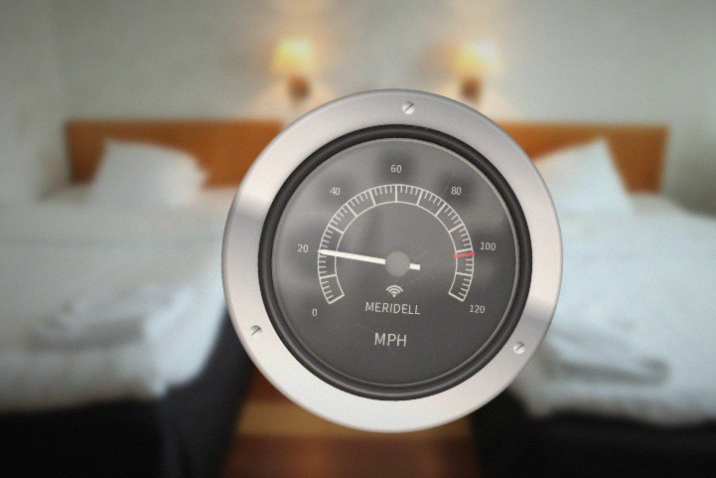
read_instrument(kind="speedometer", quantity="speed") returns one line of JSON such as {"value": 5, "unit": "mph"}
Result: {"value": 20, "unit": "mph"}
